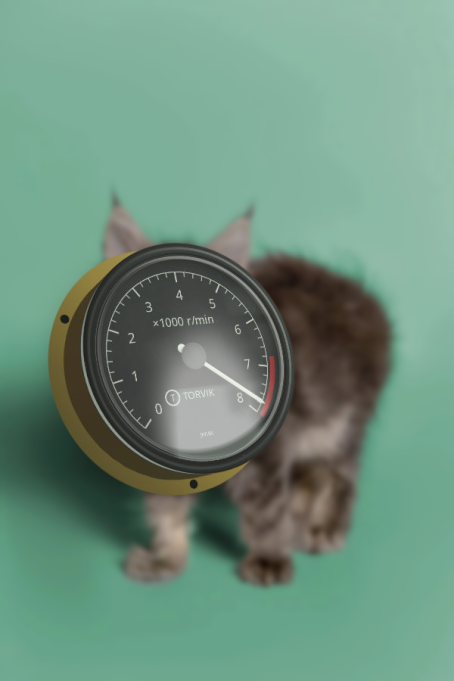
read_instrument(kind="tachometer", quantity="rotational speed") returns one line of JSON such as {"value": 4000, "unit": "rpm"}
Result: {"value": 7800, "unit": "rpm"}
